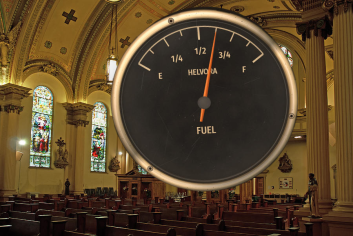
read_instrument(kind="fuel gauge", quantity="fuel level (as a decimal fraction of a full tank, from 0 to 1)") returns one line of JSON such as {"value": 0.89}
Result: {"value": 0.625}
